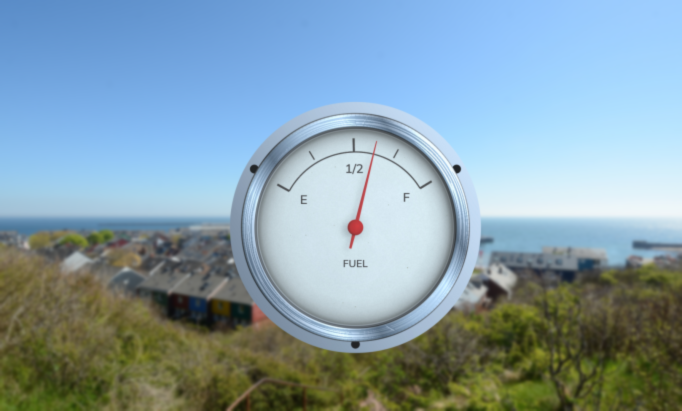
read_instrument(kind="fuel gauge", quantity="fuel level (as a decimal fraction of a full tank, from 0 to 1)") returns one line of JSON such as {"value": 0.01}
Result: {"value": 0.625}
